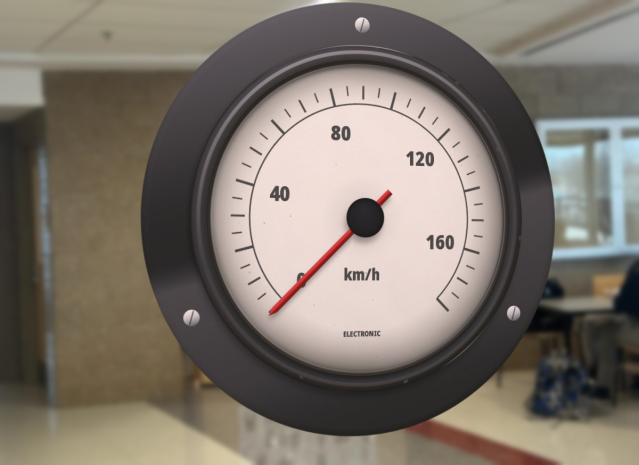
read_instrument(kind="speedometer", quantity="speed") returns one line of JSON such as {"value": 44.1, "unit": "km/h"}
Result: {"value": 0, "unit": "km/h"}
